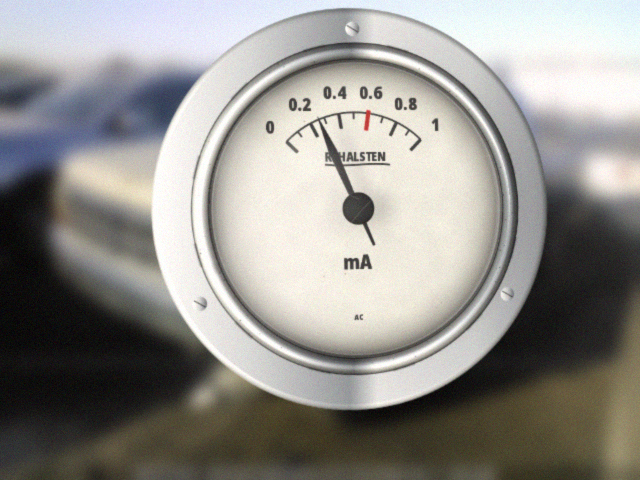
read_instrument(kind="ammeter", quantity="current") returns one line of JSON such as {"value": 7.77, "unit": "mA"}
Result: {"value": 0.25, "unit": "mA"}
